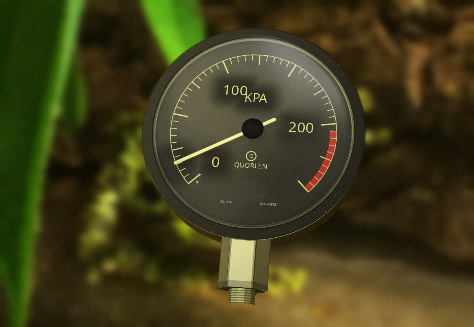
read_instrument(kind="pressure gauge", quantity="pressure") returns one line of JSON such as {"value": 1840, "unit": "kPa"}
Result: {"value": 15, "unit": "kPa"}
